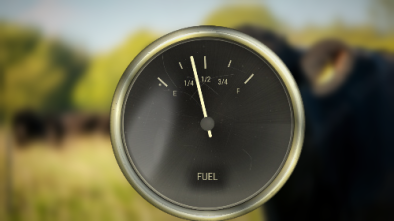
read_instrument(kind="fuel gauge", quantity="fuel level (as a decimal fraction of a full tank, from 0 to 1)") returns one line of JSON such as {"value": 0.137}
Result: {"value": 0.375}
